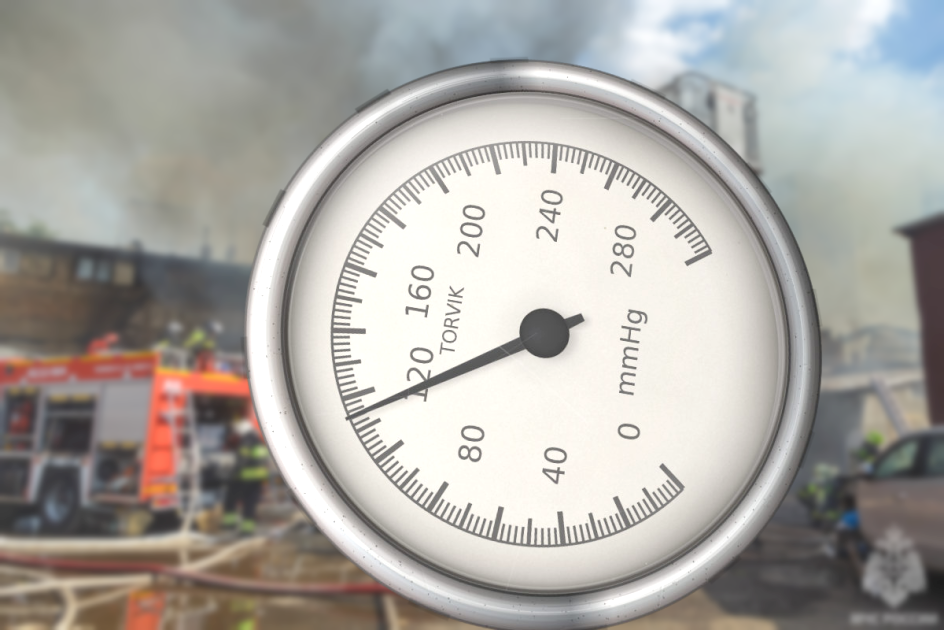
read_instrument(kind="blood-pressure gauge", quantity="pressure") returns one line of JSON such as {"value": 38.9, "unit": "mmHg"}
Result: {"value": 114, "unit": "mmHg"}
